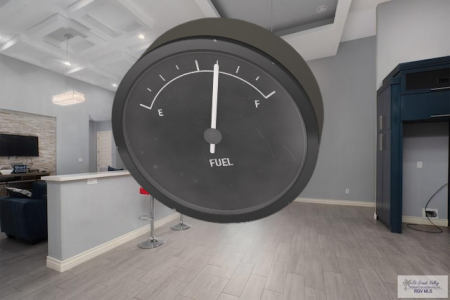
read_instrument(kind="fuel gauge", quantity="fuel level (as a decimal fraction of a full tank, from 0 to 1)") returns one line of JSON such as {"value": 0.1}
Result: {"value": 0.625}
